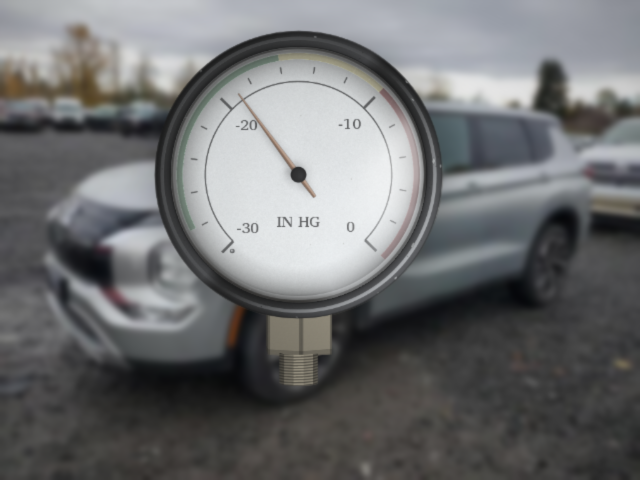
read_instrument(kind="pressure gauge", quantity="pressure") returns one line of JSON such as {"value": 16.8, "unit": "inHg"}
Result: {"value": -19, "unit": "inHg"}
